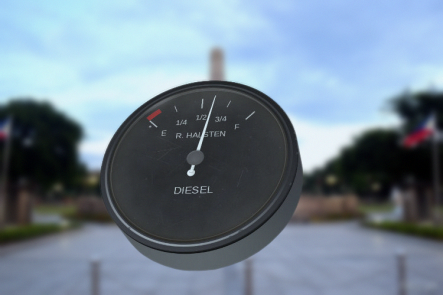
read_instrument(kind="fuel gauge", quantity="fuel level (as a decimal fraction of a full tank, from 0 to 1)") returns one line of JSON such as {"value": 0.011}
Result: {"value": 0.625}
